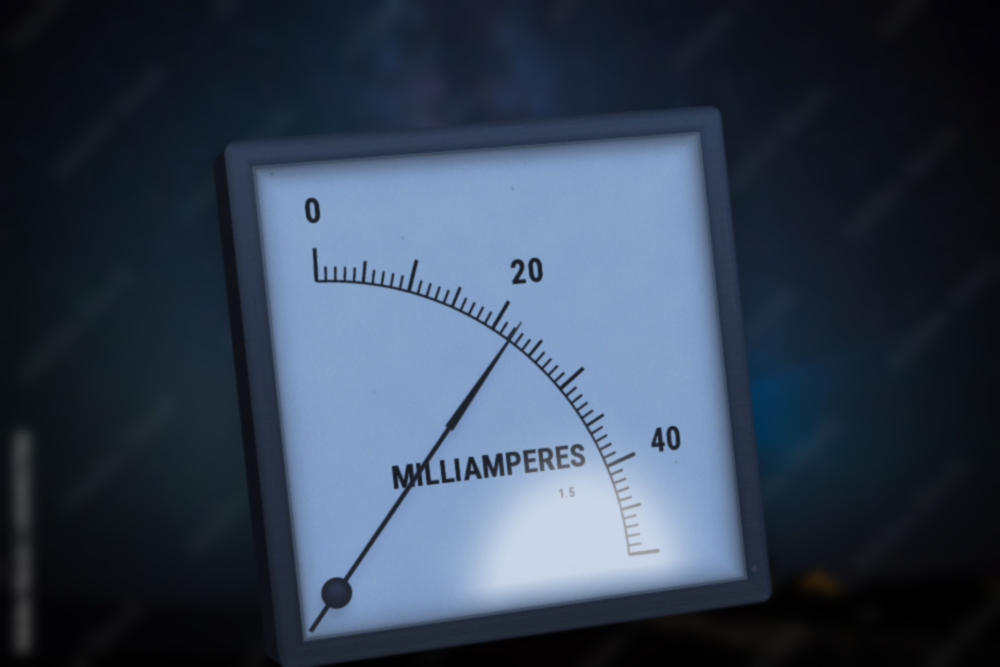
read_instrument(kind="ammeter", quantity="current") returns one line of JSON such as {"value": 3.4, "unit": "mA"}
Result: {"value": 22, "unit": "mA"}
